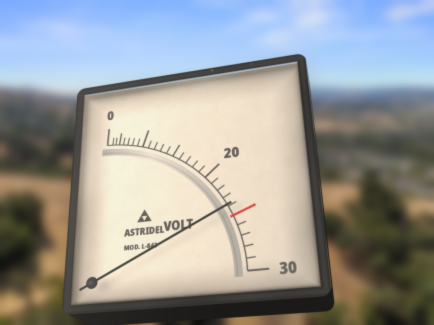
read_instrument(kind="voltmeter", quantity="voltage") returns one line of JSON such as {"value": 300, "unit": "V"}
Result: {"value": 24, "unit": "V"}
